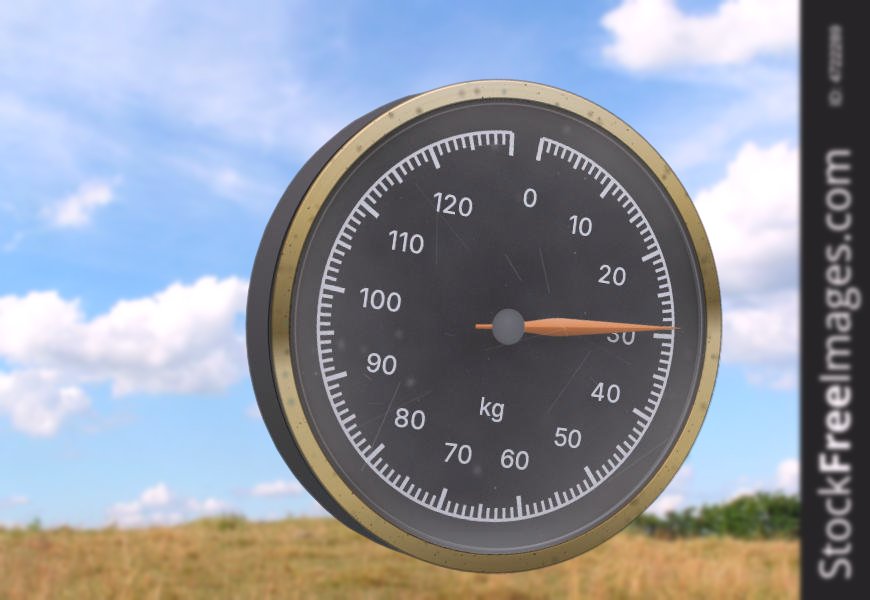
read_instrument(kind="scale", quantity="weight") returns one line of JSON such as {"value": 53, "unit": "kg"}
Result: {"value": 29, "unit": "kg"}
